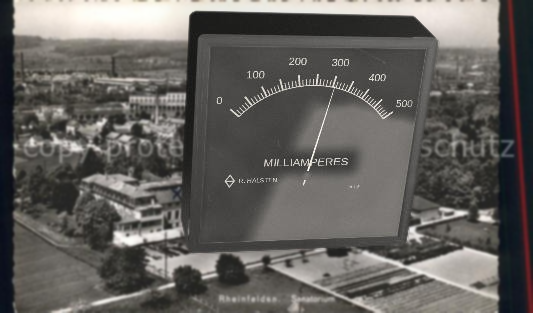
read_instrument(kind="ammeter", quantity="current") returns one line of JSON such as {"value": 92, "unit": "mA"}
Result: {"value": 300, "unit": "mA"}
